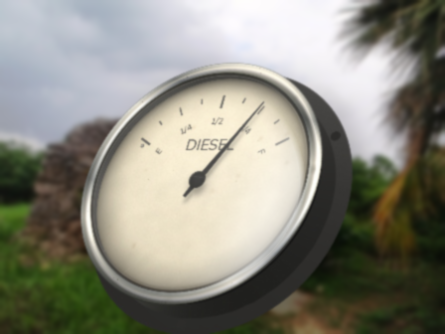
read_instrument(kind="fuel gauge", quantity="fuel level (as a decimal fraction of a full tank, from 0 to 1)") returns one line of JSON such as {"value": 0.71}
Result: {"value": 0.75}
